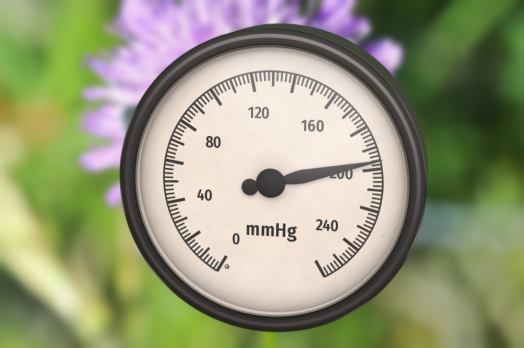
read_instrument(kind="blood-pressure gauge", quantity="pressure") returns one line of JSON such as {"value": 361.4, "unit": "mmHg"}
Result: {"value": 196, "unit": "mmHg"}
